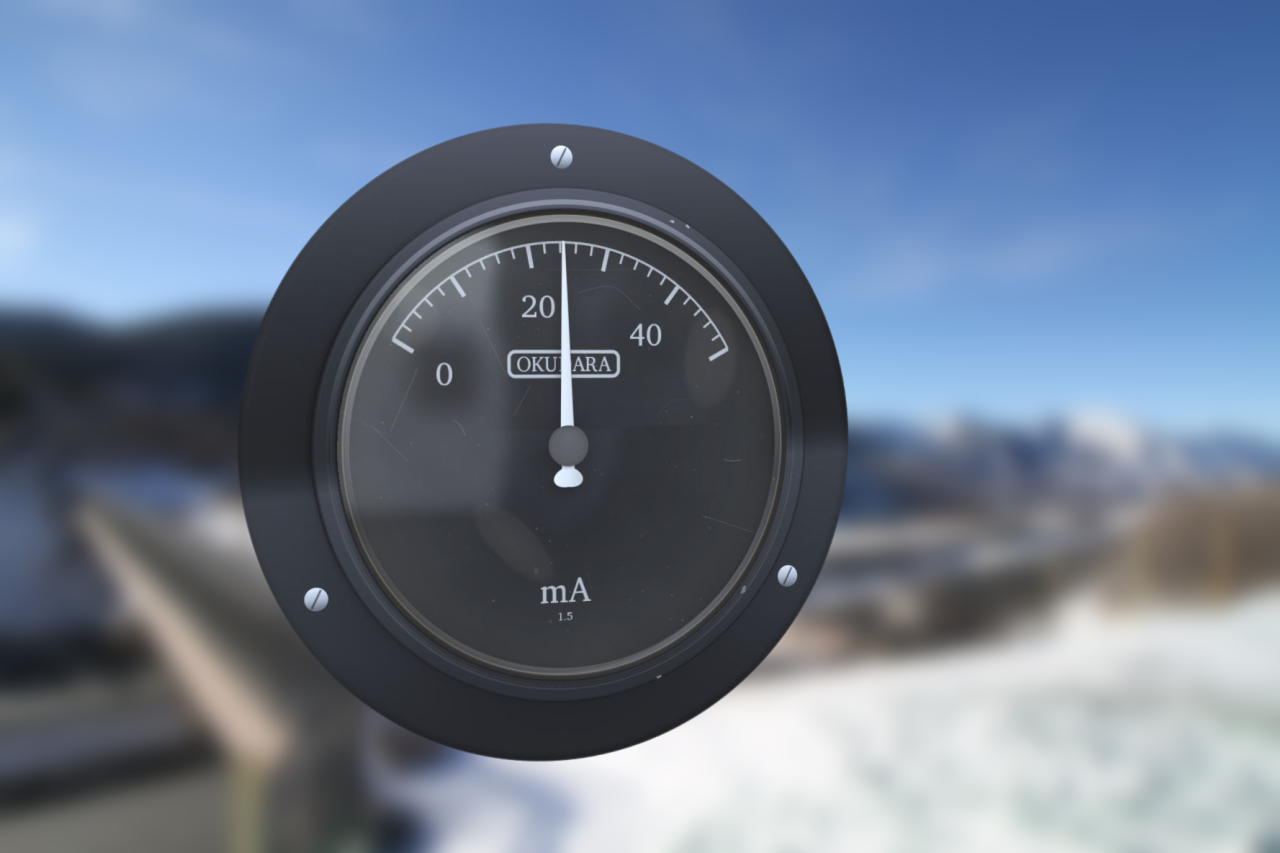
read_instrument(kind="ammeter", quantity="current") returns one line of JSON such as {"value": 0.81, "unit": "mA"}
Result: {"value": 24, "unit": "mA"}
